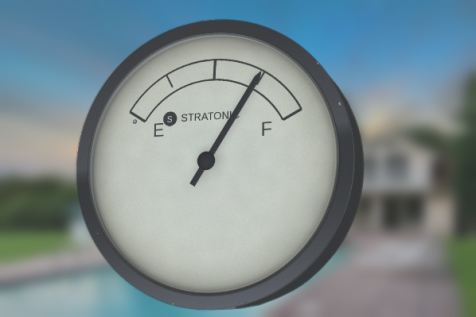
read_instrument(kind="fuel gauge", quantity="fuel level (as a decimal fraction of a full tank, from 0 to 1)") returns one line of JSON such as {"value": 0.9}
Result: {"value": 0.75}
